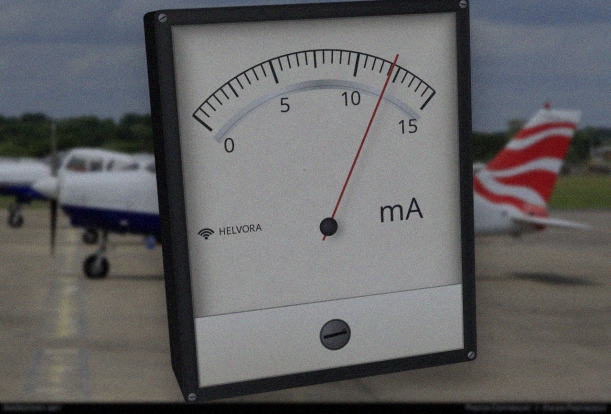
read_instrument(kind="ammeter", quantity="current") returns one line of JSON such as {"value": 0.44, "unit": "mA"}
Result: {"value": 12, "unit": "mA"}
